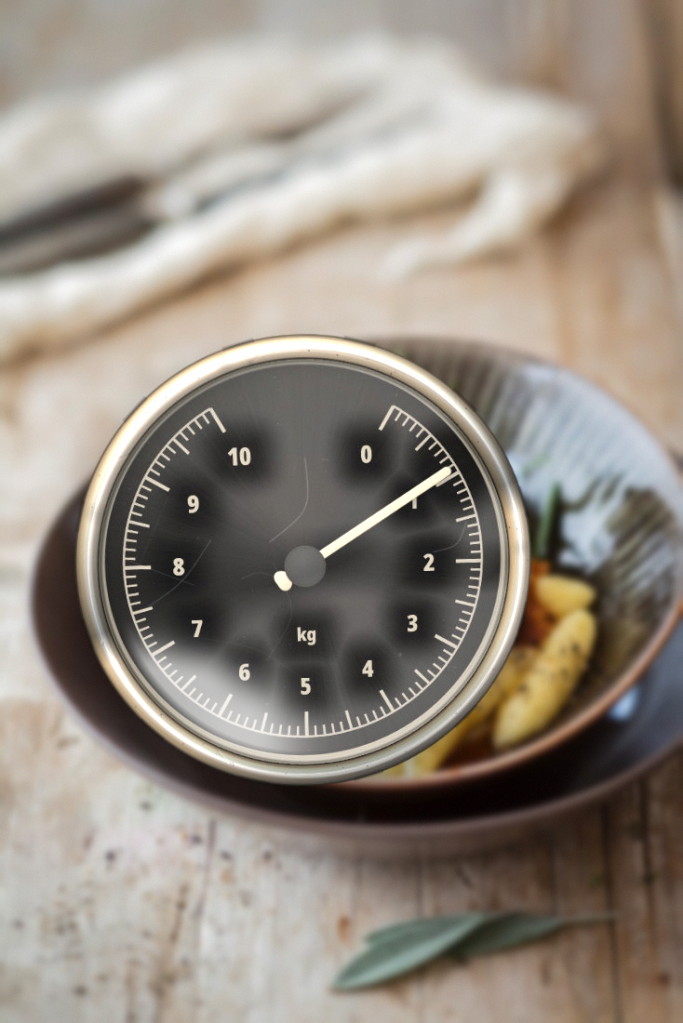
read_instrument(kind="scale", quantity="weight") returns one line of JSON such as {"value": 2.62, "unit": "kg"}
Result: {"value": 0.9, "unit": "kg"}
